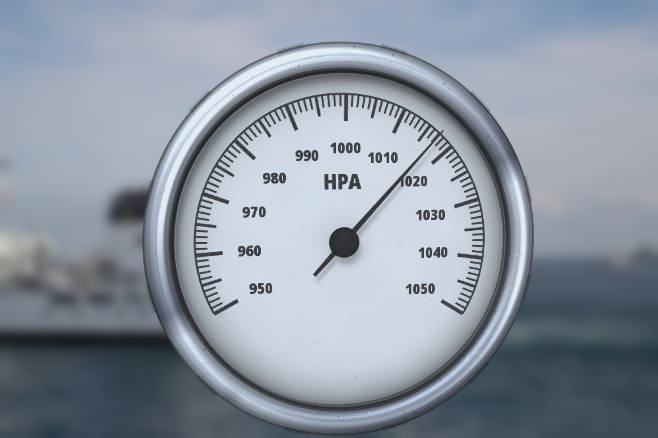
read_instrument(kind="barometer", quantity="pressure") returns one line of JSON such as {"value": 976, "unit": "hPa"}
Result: {"value": 1017, "unit": "hPa"}
